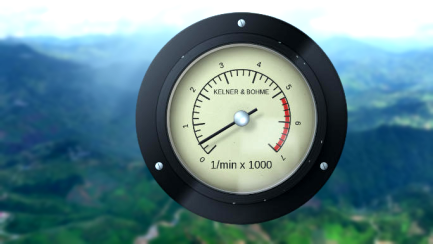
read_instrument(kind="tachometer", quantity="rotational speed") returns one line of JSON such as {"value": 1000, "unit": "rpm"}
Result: {"value": 400, "unit": "rpm"}
